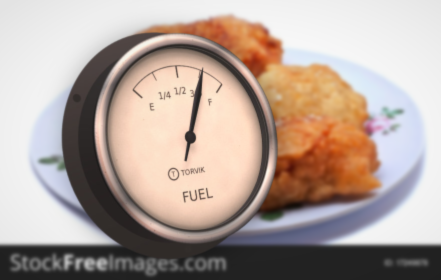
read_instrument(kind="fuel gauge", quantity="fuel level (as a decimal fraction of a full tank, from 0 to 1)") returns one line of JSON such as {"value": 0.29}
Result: {"value": 0.75}
